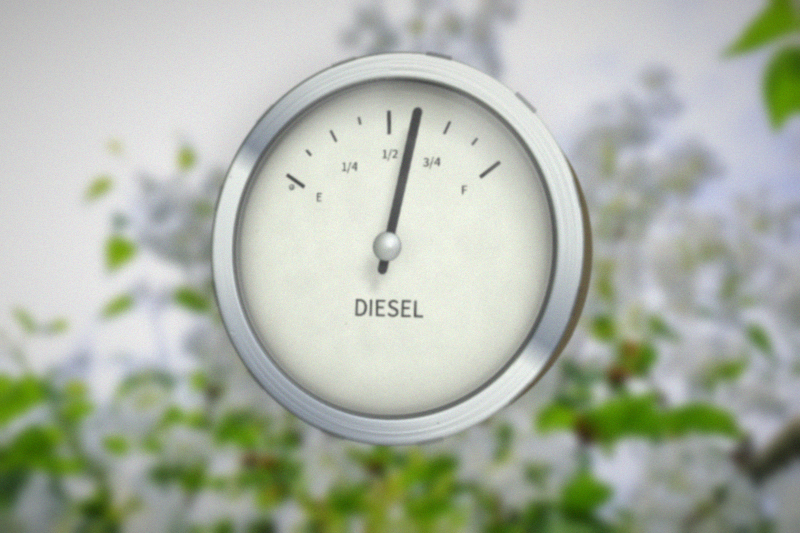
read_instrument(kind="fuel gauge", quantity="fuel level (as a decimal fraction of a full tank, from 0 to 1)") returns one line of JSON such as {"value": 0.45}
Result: {"value": 0.625}
